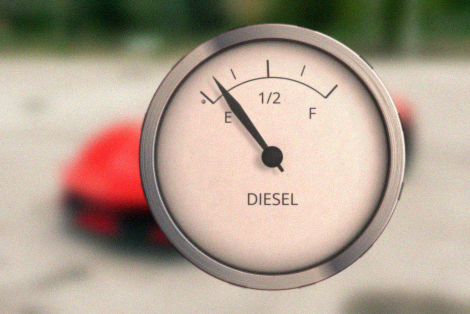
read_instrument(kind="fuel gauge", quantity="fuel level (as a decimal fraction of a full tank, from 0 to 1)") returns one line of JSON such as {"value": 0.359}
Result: {"value": 0.125}
